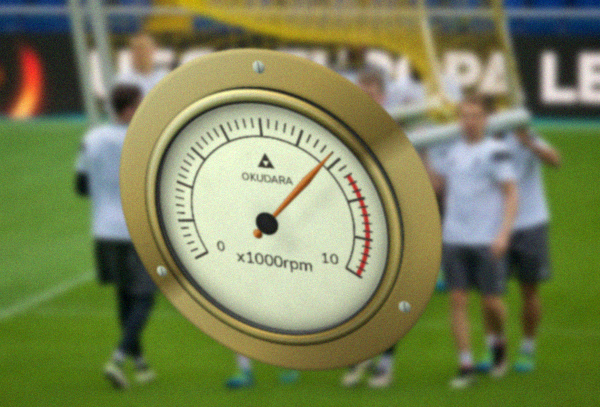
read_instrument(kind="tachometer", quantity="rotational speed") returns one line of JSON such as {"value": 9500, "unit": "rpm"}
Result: {"value": 6800, "unit": "rpm"}
